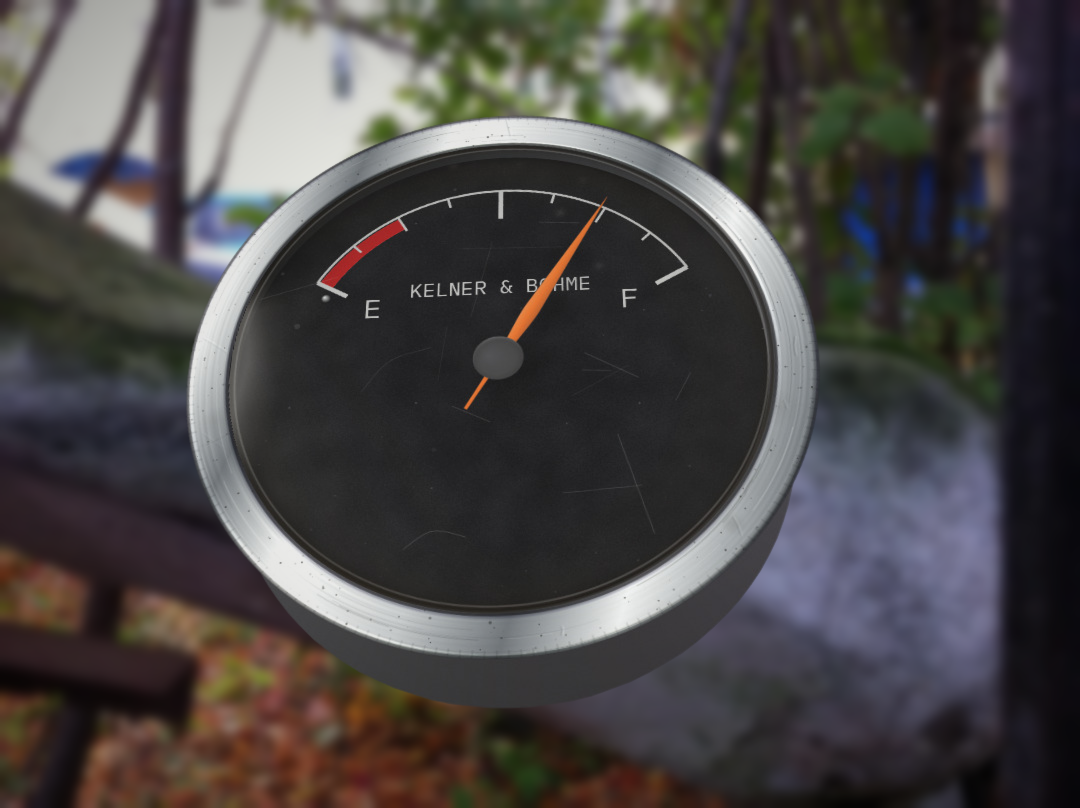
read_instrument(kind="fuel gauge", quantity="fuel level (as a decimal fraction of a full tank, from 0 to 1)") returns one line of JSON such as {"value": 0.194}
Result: {"value": 0.75}
